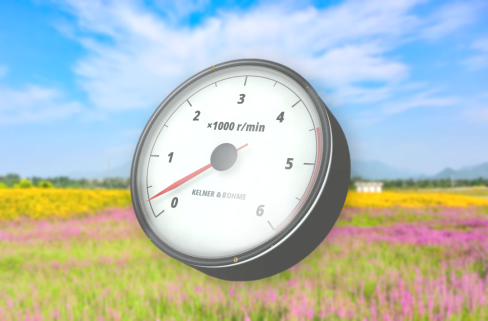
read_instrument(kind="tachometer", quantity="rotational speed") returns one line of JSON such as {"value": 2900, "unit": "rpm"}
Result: {"value": 250, "unit": "rpm"}
